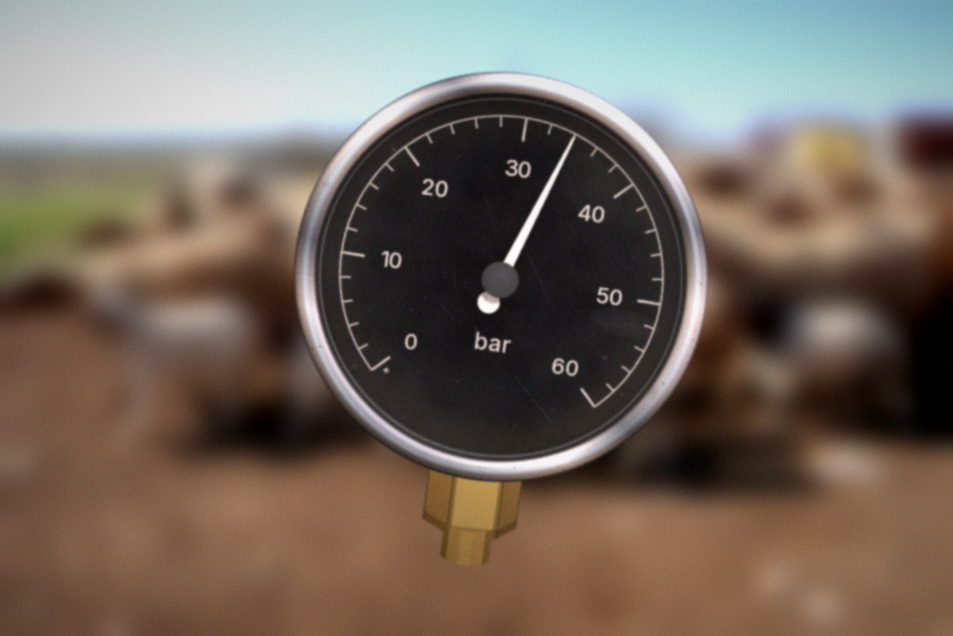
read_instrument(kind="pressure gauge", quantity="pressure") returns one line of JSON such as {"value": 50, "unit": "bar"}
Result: {"value": 34, "unit": "bar"}
